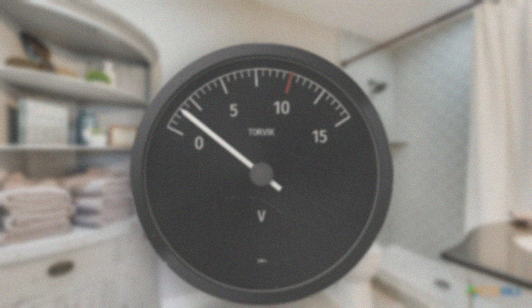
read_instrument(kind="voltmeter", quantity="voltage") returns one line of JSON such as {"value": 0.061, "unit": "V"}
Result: {"value": 1.5, "unit": "V"}
